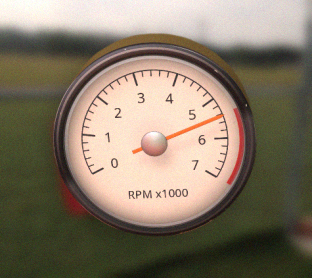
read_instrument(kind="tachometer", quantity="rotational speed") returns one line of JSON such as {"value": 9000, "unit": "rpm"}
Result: {"value": 5400, "unit": "rpm"}
